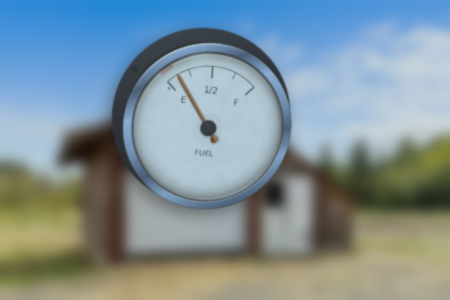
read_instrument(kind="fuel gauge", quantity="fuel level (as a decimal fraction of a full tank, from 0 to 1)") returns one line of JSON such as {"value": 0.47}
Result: {"value": 0.125}
